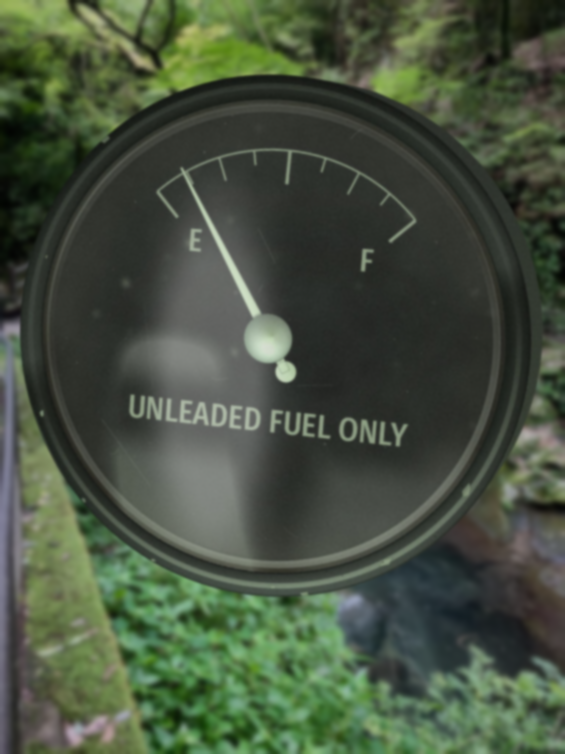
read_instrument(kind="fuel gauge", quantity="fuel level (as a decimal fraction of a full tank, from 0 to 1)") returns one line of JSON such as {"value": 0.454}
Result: {"value": 0.125}
